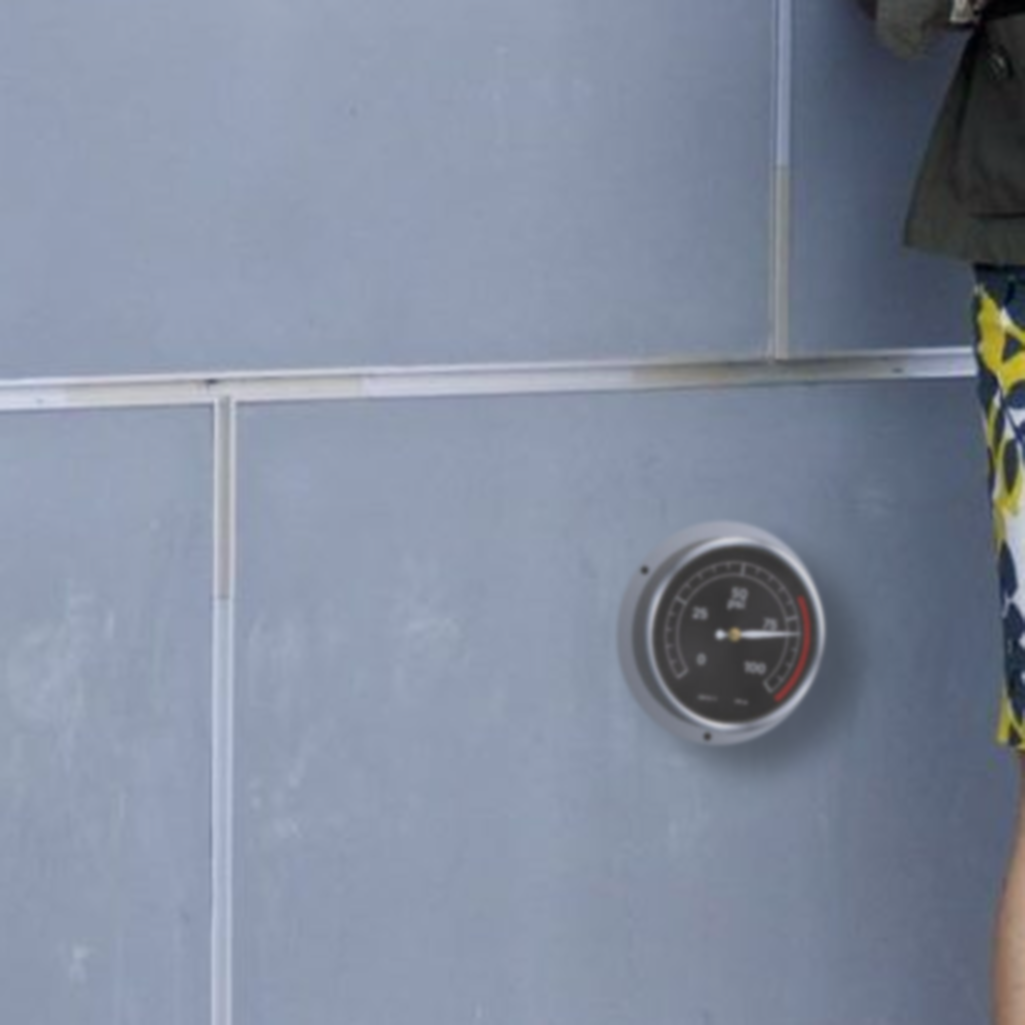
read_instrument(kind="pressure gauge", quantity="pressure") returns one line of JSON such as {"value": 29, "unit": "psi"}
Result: {"value": 80, "unit": "psi"}
